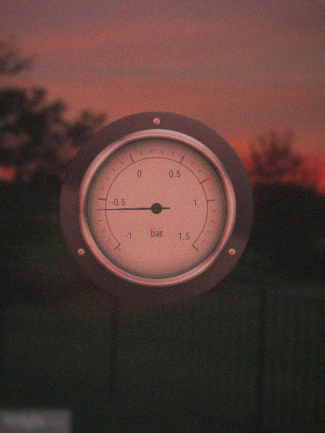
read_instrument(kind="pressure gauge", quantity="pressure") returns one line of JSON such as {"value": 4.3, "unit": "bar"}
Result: {"value": -0.6, "unit": "bar"}
